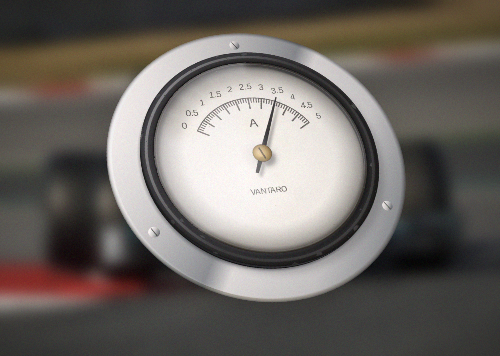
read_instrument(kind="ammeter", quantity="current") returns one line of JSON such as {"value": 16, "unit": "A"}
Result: {"value": 3.5, "unit": "A"}
